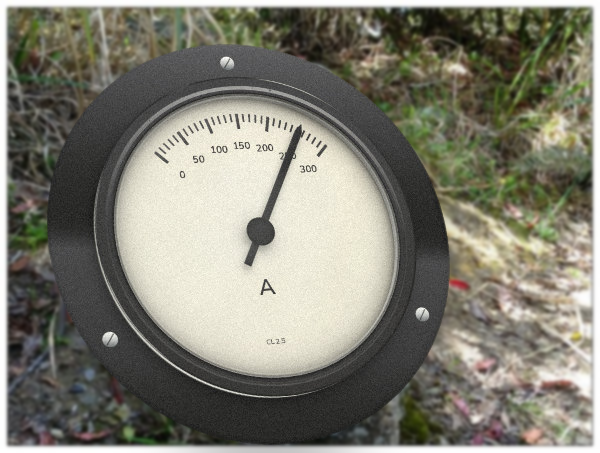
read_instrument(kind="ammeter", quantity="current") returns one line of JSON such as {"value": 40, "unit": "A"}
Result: {"value": 250, "unit": "A"}
